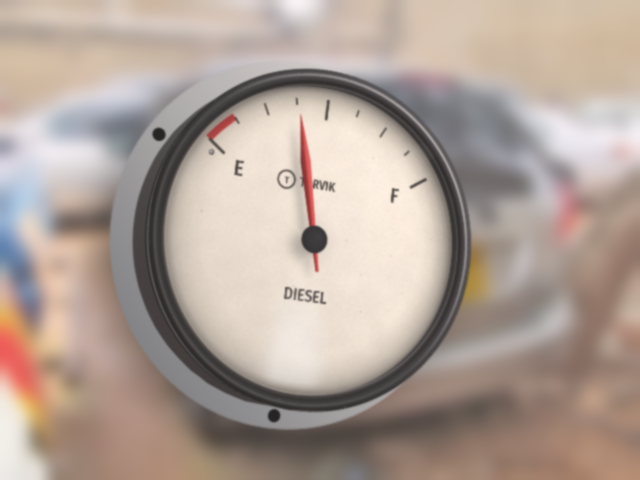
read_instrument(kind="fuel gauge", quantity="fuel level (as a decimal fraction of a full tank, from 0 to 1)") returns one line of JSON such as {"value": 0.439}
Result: {"value": 0.375}
